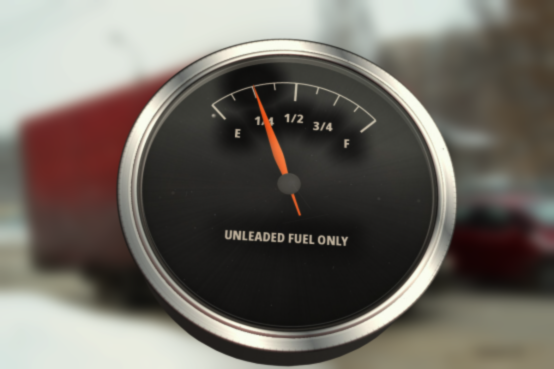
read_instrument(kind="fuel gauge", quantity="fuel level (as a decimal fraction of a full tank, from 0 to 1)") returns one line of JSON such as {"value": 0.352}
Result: {"value": 0.25}
